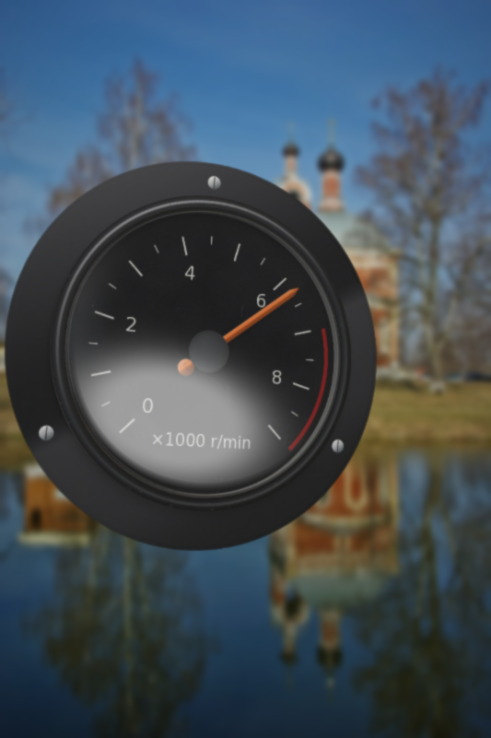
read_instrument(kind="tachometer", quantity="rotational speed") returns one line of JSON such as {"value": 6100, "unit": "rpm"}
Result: {"value": 6250, "unit": "rpm"}
